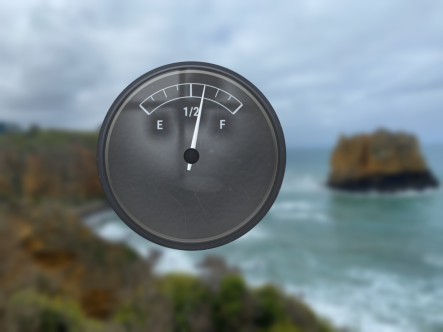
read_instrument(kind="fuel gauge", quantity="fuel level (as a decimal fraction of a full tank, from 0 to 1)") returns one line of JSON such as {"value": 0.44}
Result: {"value": 0.625}
